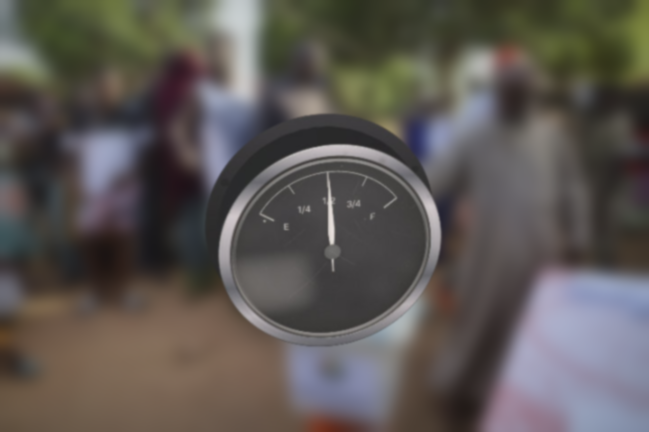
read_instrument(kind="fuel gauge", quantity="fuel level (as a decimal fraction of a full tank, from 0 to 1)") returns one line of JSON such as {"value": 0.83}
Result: {"value": 0.5}
